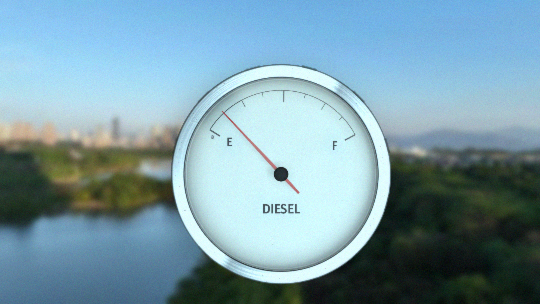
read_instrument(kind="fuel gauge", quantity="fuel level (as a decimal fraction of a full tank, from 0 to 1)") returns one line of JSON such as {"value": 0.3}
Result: {"value": 0.125}
